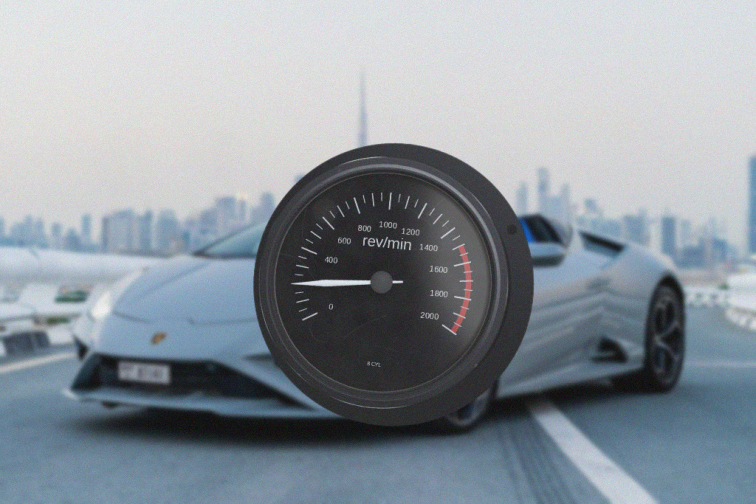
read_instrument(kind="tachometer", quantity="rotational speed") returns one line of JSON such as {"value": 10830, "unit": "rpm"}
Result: {"value": 200, "unit": "rpm"}
